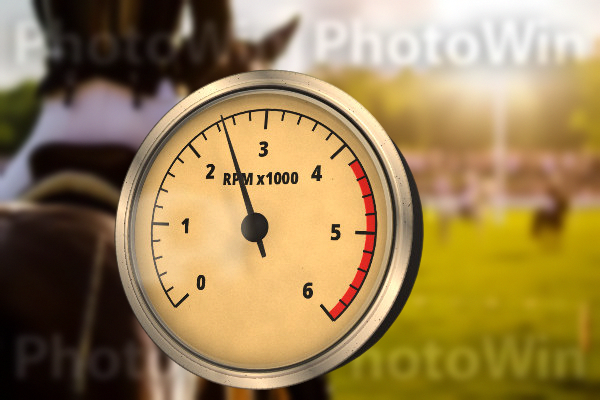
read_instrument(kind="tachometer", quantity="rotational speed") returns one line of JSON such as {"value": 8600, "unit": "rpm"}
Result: {"value": 2500, "unit": "rpm"}
